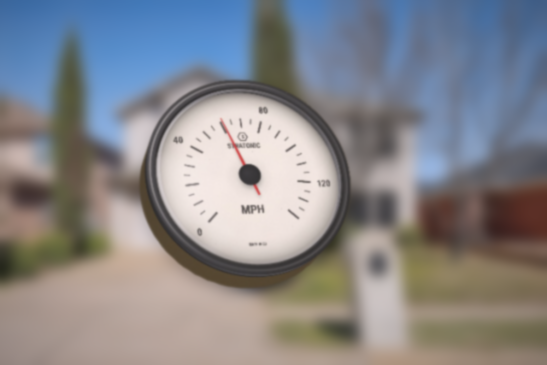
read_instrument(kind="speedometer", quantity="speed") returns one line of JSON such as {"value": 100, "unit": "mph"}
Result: {"value": 60, "unit": "mph"}
